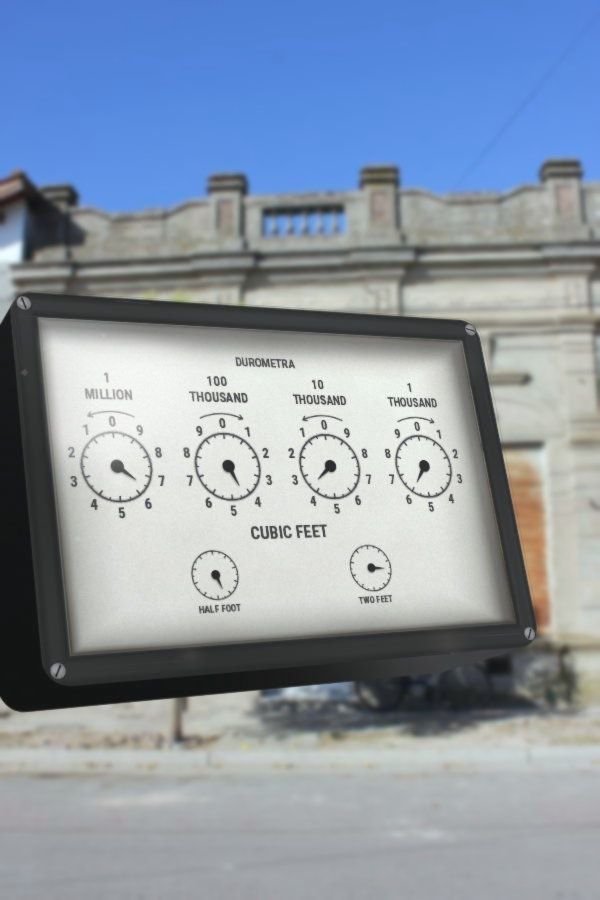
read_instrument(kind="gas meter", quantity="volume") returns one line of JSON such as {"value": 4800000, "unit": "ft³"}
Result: {"value": 643600, "unit": "ft³"}
